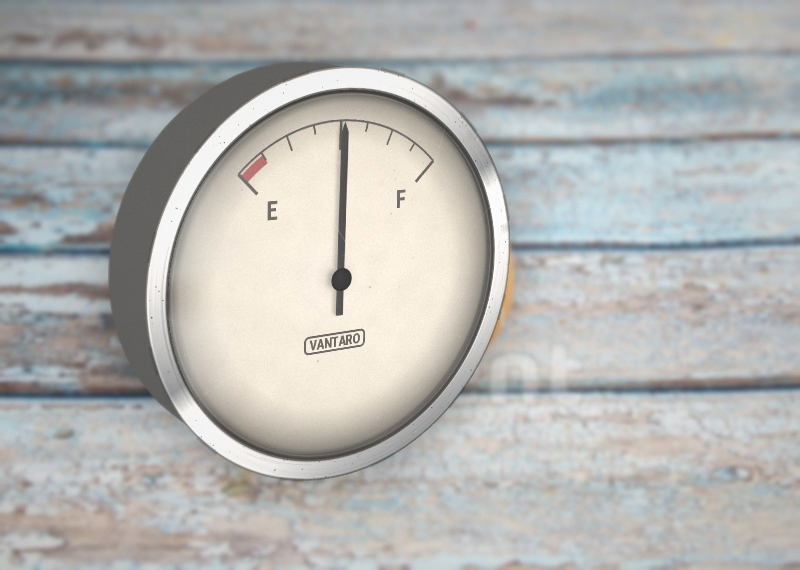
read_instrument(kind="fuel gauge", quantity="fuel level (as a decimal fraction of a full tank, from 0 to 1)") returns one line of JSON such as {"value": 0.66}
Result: {"value": 0.5}
